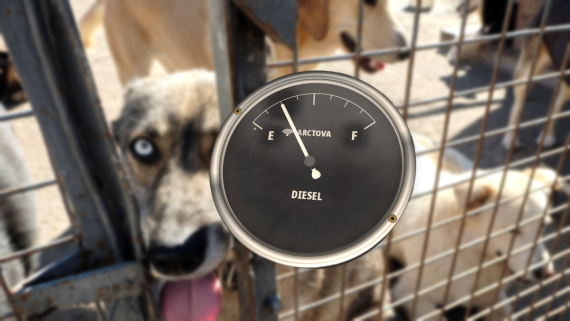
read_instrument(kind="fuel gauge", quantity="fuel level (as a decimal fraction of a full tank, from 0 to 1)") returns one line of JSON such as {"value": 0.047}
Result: {"value": 0.25}
